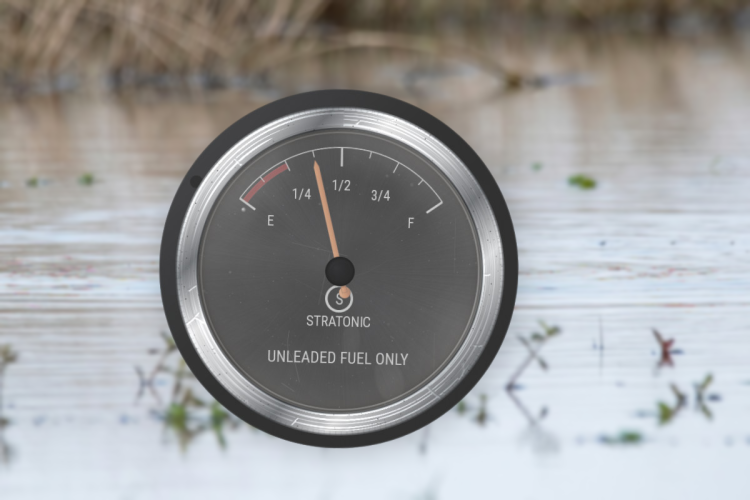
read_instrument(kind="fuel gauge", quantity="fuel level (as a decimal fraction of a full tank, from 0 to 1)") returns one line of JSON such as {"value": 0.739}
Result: {"value": 0.375}
